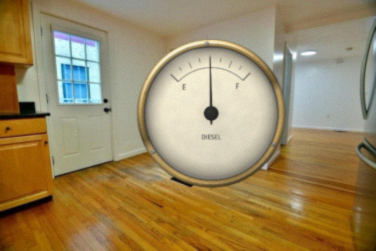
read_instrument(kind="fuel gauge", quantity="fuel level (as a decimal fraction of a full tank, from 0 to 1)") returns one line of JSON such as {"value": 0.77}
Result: {"value": 0.5}
